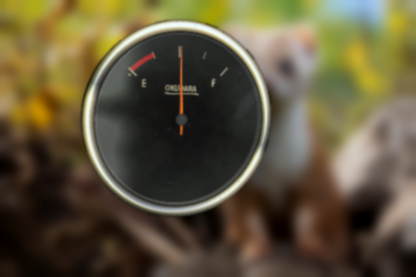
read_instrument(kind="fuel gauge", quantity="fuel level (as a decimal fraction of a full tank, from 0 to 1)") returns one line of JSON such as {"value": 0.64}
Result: {"value": 0.5}
